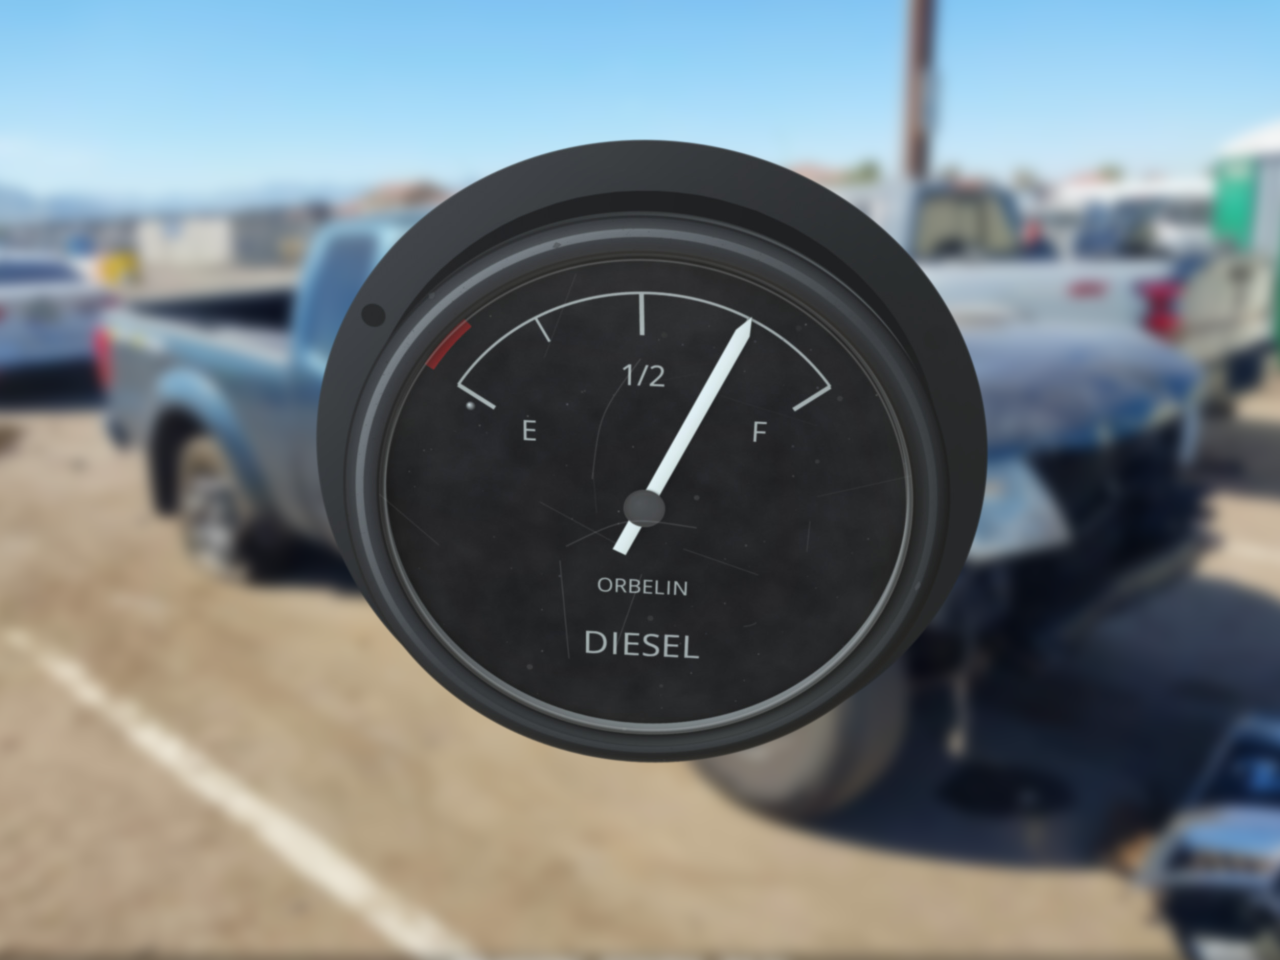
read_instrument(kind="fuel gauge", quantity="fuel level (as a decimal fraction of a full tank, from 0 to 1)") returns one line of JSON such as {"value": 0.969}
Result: {"value": 0.75}
